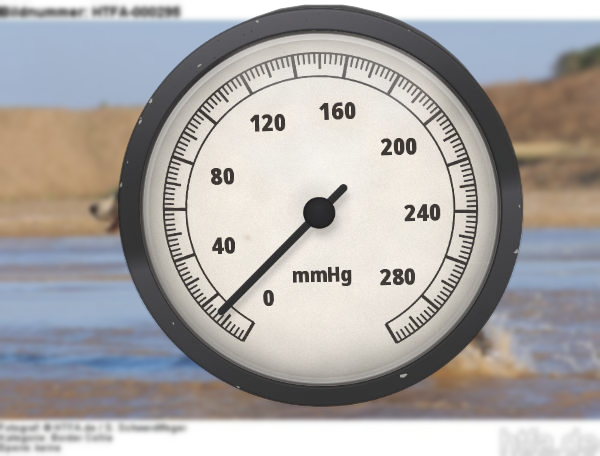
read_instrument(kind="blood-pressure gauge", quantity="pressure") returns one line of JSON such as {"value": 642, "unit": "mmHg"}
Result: {"value": 14, "unit": "mmHg"}
